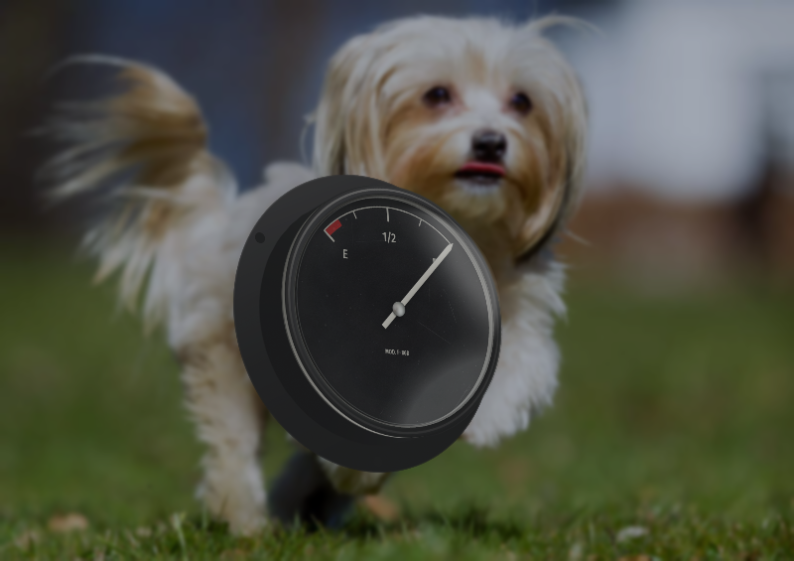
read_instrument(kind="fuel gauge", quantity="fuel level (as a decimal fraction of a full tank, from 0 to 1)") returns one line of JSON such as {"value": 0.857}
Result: {"value": 1}
